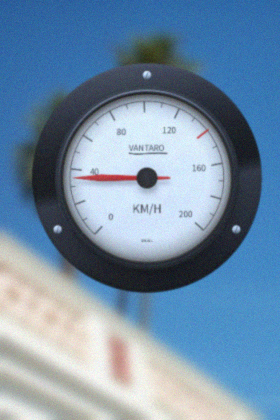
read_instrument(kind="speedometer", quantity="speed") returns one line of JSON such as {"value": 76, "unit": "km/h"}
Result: {"value": 35, "unit": "km/h"}
